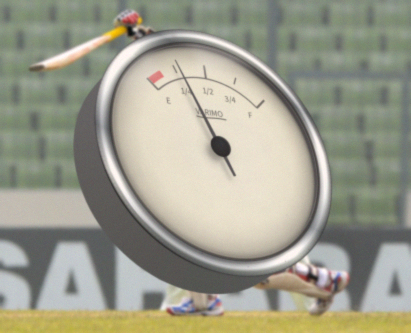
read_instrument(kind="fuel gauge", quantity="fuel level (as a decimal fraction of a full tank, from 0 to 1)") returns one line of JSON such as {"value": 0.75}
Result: {"value": 0.25}
